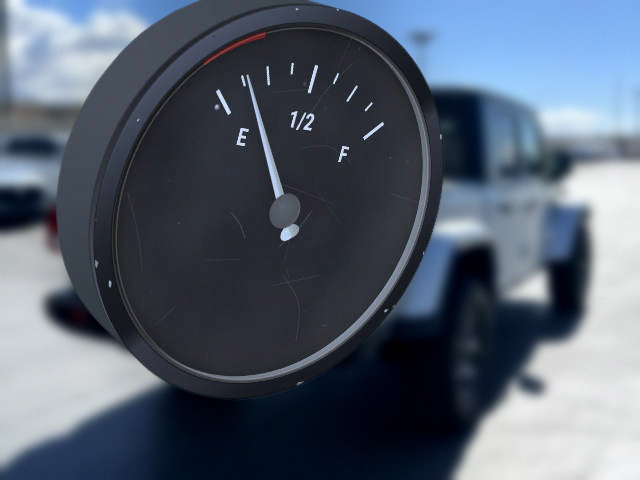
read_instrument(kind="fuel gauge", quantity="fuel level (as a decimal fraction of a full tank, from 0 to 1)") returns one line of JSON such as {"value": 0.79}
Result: {"value": 0.125}
